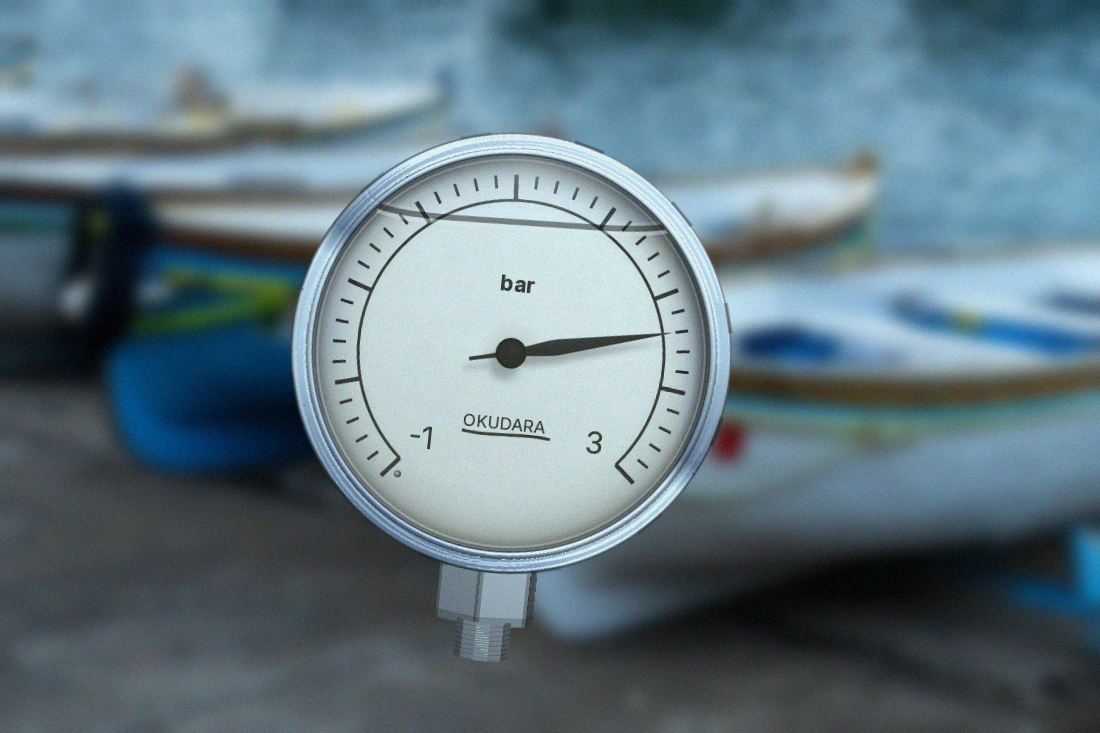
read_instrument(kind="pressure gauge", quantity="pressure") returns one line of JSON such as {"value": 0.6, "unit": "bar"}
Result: {"value": 2.2, "unit": "bar"}
